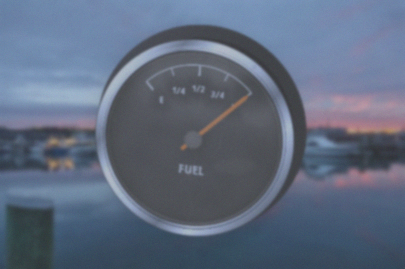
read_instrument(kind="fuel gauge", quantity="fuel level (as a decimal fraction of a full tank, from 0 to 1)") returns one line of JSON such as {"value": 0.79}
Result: {"value": 1}
